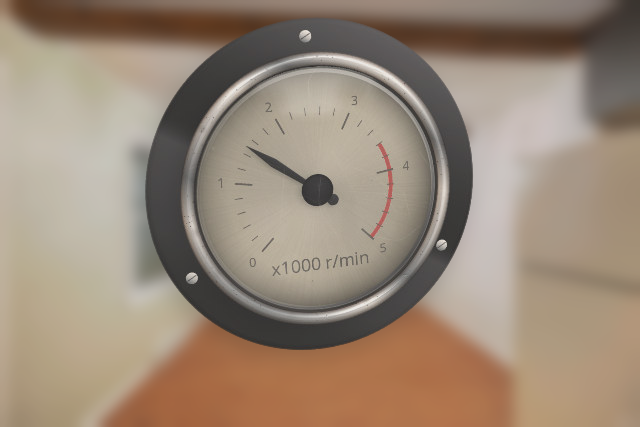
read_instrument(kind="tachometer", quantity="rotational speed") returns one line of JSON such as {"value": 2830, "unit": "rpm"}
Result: {"value": 1500, "unit": "rpm"}
